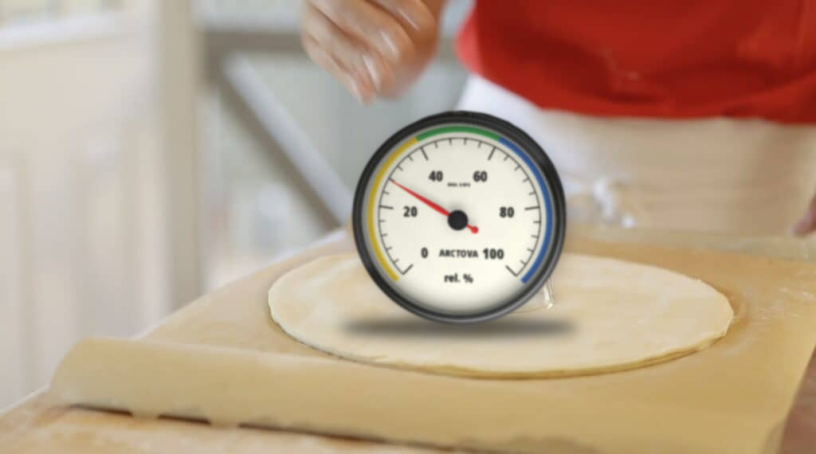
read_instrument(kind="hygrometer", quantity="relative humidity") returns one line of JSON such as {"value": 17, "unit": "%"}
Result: {"value": 28, "unit": "%"}
